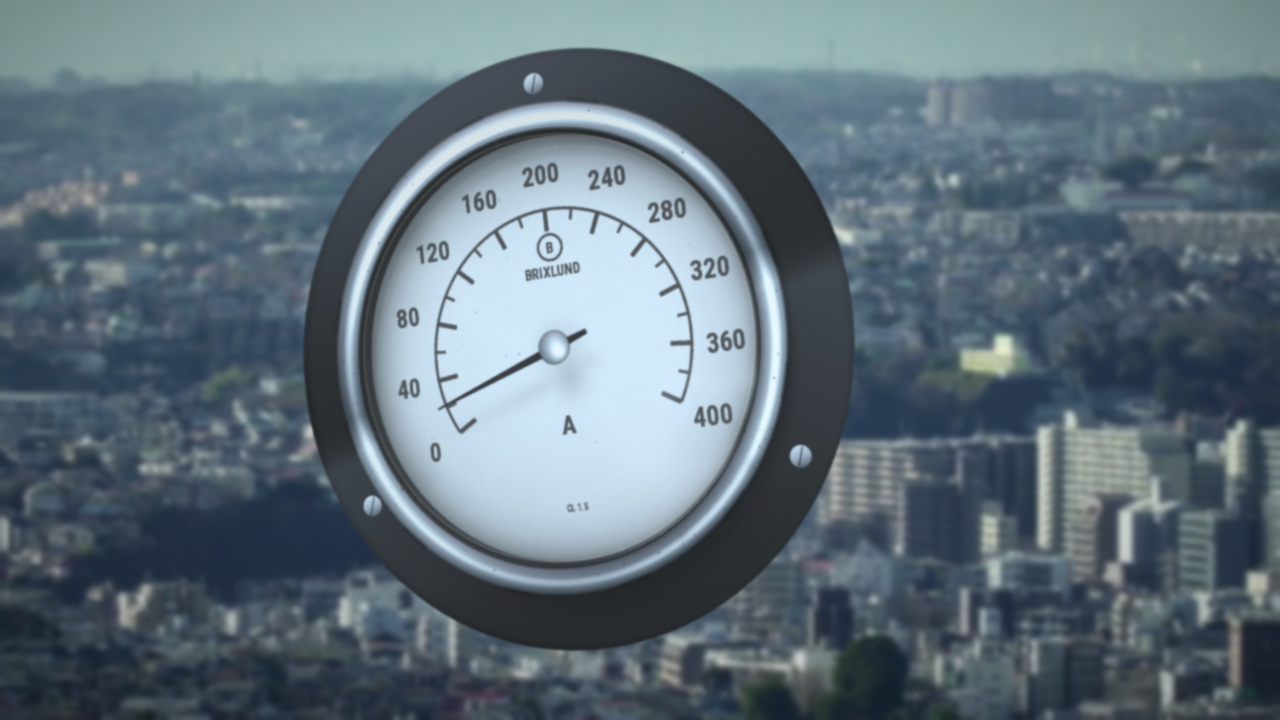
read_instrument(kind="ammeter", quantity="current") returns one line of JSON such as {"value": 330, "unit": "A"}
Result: {"value": 20, "unit": "A"}
